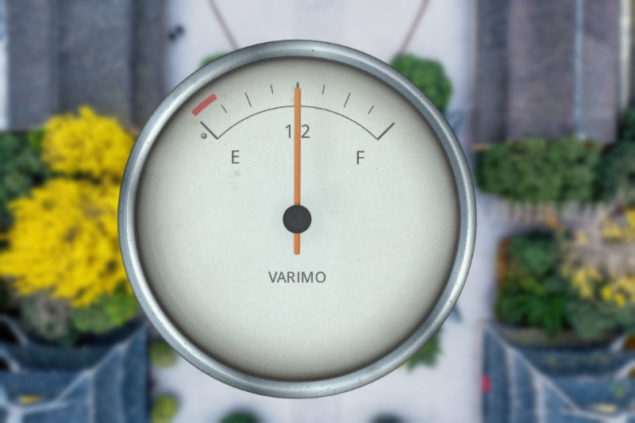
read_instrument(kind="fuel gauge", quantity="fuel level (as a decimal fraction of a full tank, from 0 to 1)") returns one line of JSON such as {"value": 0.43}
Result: {"value": 0.5}
